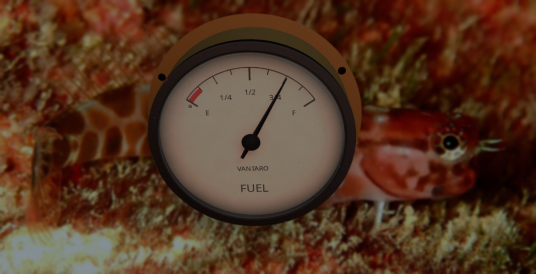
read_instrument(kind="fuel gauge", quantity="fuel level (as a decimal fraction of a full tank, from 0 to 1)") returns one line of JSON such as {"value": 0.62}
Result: {"value": 0.75}
